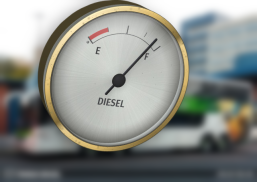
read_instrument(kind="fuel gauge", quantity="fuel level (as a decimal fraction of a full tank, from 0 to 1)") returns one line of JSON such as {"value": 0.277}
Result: {"value": 0.875}
